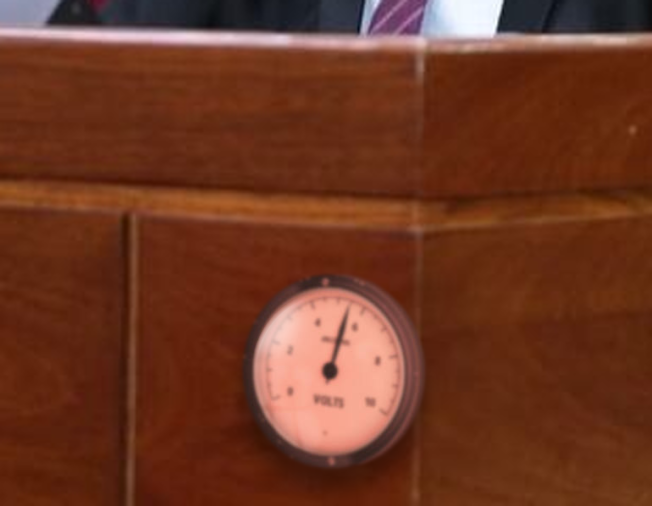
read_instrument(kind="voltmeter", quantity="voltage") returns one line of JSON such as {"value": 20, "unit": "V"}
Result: {"value": 5.5, "unit": "V"}
